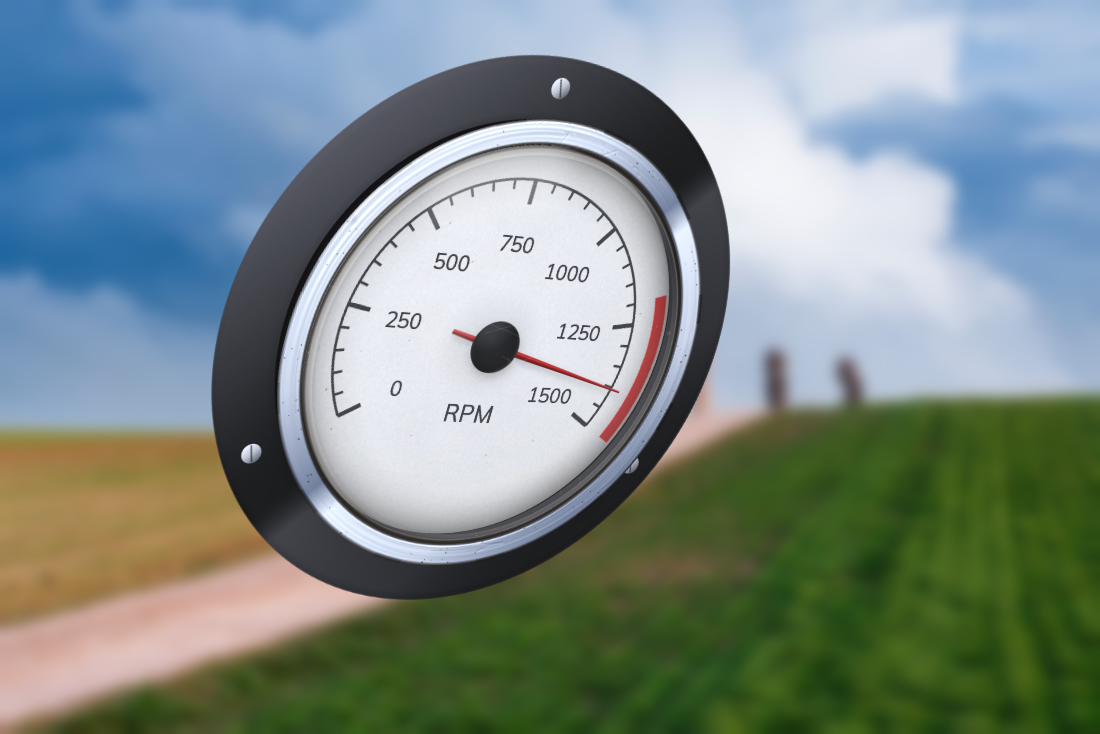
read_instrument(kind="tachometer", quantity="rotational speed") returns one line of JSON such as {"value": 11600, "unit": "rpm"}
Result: {"value": 1400, "unit": "rpm"}
